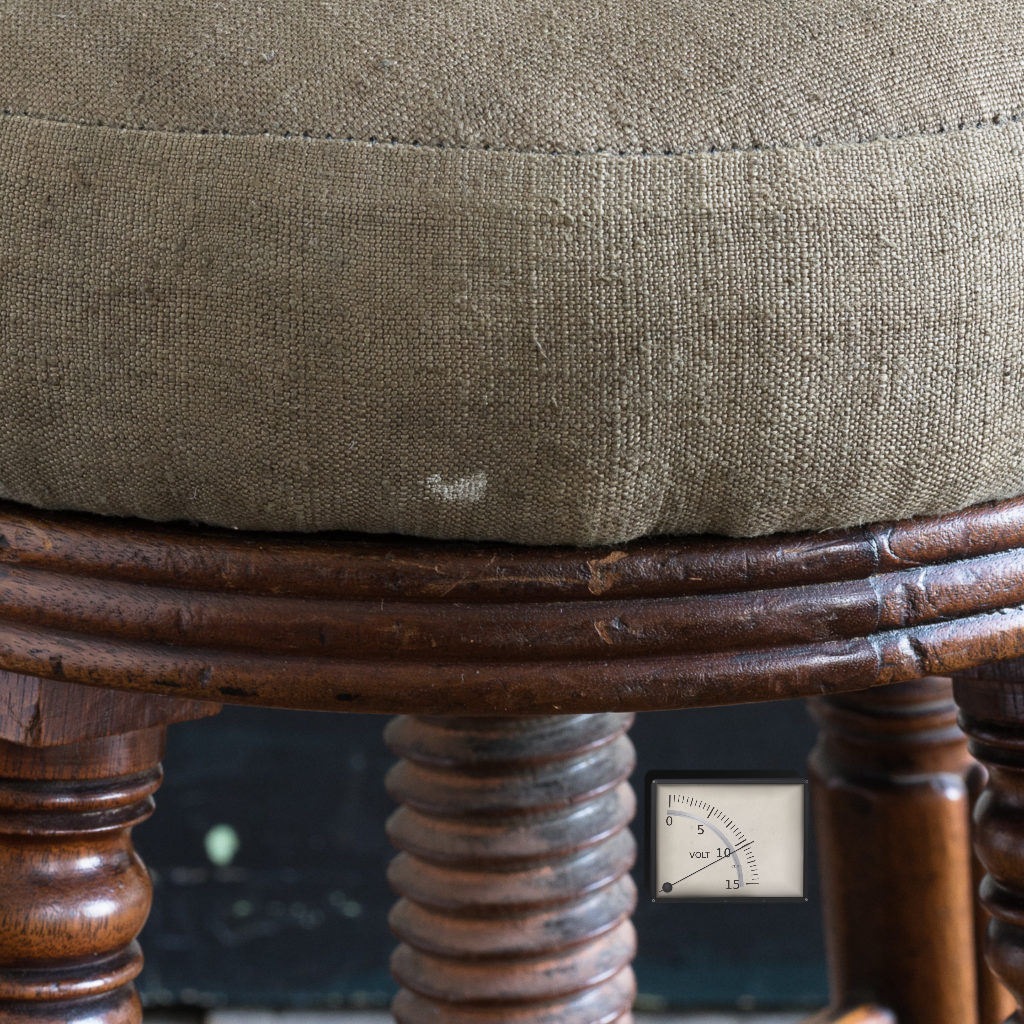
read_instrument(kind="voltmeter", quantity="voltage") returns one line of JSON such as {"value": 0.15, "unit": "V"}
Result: {"value": 10.5, "unit": "V"}
